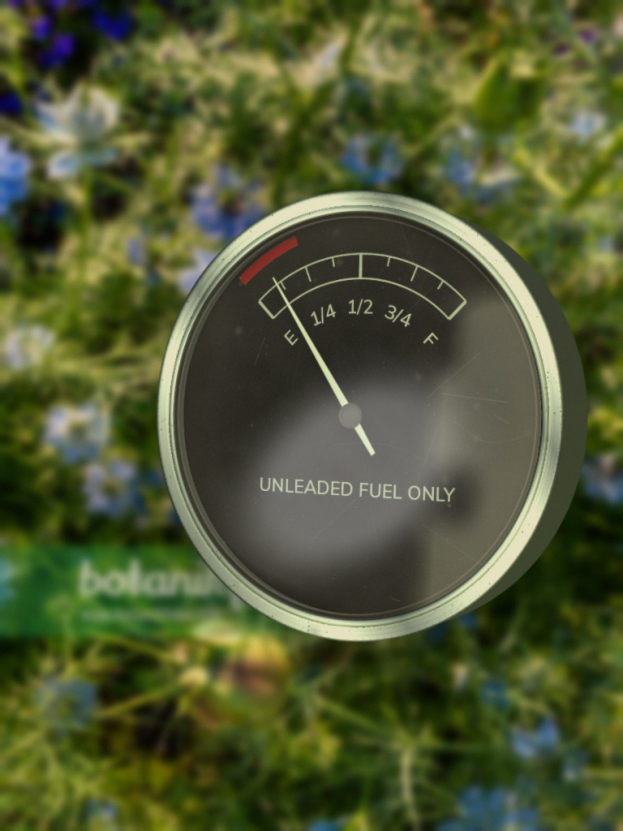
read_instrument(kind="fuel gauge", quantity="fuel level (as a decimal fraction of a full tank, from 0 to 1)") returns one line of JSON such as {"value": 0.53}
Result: {"value": 0.125}
